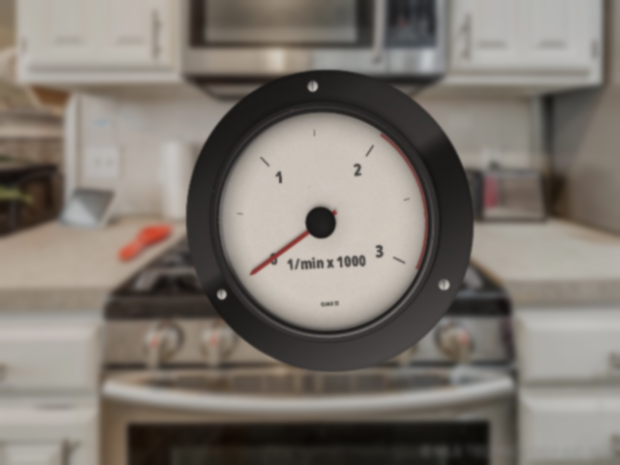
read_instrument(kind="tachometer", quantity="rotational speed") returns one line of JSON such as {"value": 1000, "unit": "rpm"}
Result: {"value": 0, "unit": "rpm"}
